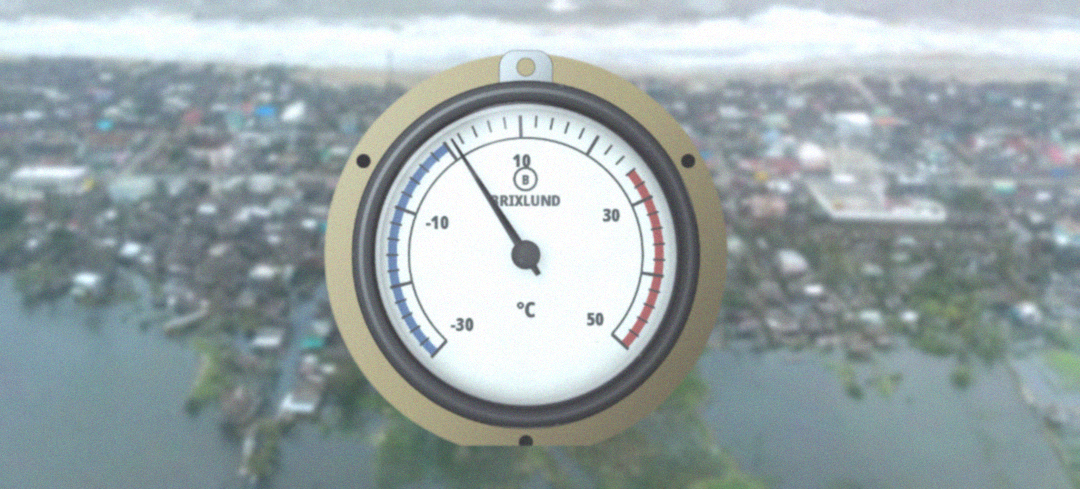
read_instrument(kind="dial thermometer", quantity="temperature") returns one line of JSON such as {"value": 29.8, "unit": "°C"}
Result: {"value": 1, "unit": "°C"}
